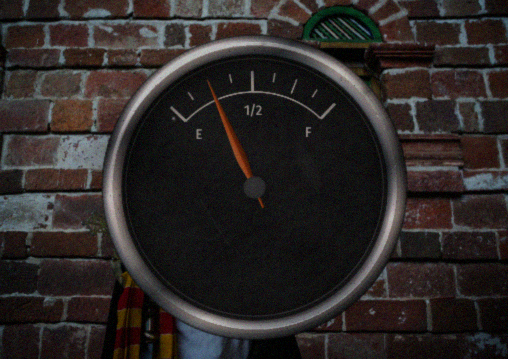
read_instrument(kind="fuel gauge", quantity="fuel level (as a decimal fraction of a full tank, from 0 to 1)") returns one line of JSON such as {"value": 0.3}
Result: {"value": 0.25}
